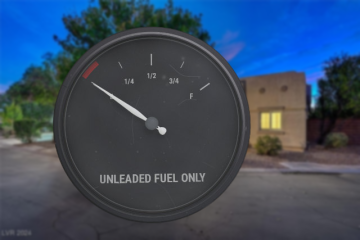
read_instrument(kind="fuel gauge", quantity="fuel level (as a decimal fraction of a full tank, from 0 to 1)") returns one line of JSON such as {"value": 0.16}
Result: {"value": 0}
